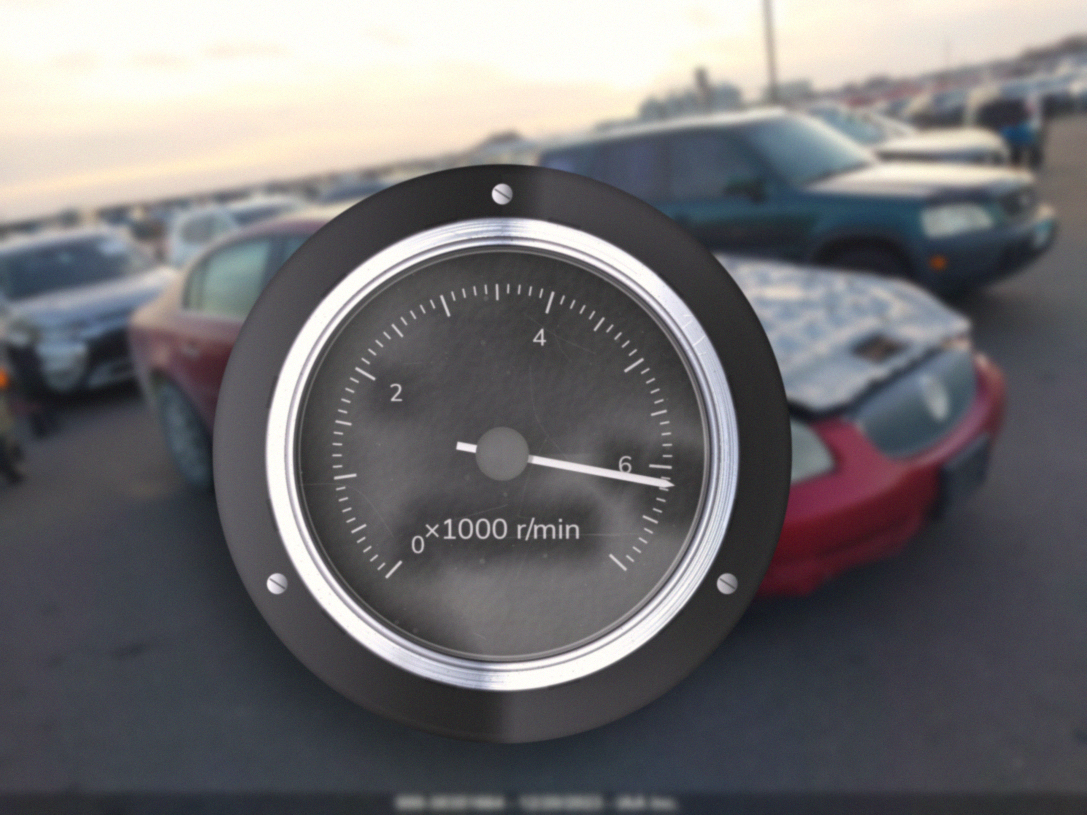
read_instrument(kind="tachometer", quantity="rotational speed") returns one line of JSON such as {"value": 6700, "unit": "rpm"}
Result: {"value": 6150, "unit": "rpm"}
